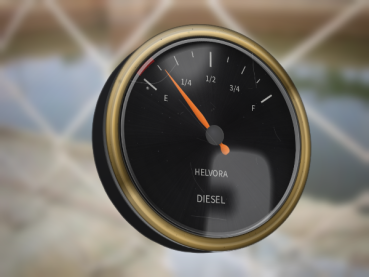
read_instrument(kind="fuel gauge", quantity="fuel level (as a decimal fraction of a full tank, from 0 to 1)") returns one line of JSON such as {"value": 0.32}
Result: {"value": 0.125}
